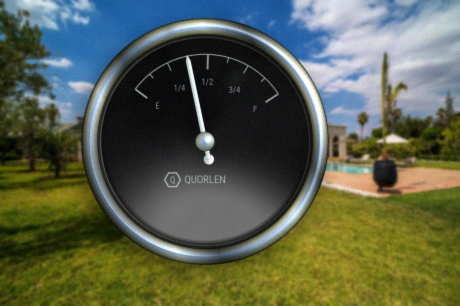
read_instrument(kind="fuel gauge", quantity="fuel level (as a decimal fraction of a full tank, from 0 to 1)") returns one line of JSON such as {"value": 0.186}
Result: {"value": 0.375}
